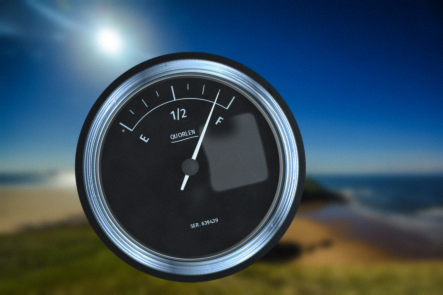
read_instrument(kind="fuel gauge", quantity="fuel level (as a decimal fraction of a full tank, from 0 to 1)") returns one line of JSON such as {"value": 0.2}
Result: {"value": 0.875}
